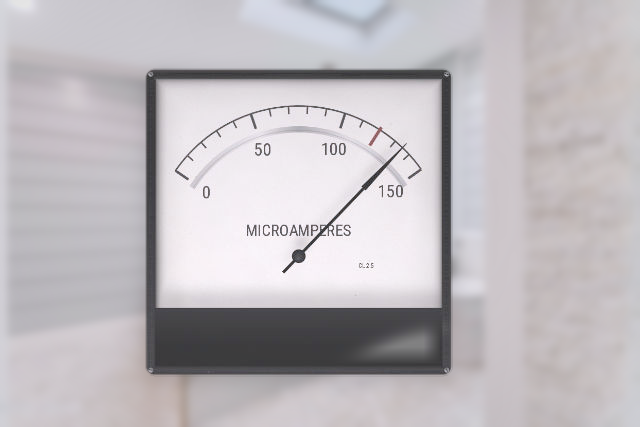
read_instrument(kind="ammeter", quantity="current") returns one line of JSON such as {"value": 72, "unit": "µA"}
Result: {"value": 135, "unit": "µA"}
